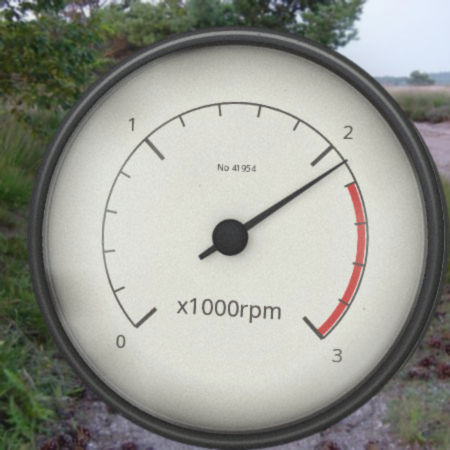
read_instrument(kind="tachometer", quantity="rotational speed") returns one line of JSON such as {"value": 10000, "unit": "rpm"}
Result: {"value": 2100, "unit": "rpm"}
